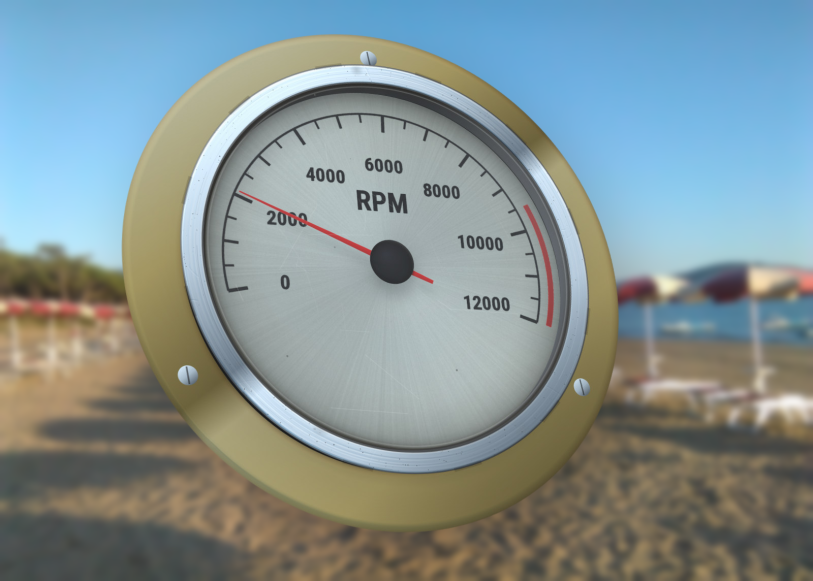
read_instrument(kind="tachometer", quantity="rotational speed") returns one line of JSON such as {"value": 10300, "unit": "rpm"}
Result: {"value": 2000, "unit": "rpm"}
